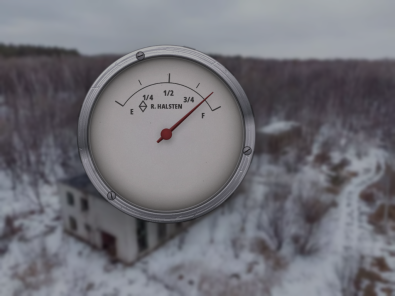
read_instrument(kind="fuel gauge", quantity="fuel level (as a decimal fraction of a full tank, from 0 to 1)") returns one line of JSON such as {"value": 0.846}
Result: {"value": 0.875}
